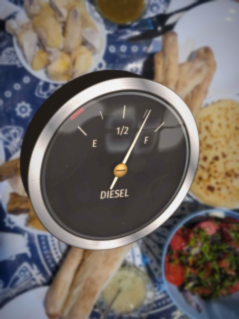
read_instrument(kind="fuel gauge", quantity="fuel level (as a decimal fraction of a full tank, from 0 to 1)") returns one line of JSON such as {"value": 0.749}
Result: {"value": 0.75}
